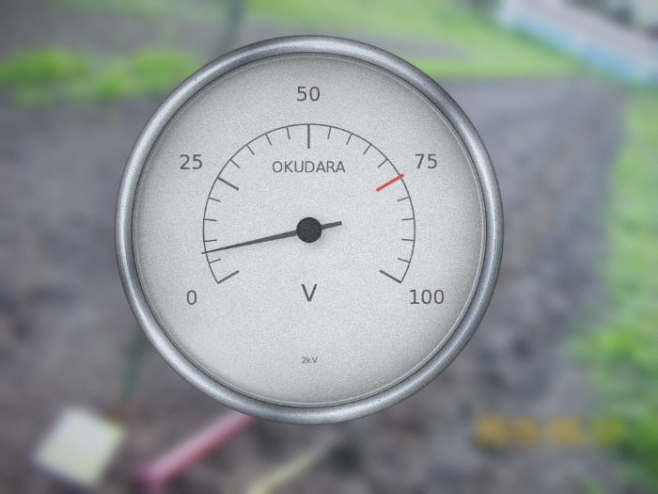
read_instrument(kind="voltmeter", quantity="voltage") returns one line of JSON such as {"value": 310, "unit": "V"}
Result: {"value": 7.5, "unit": "V"}
